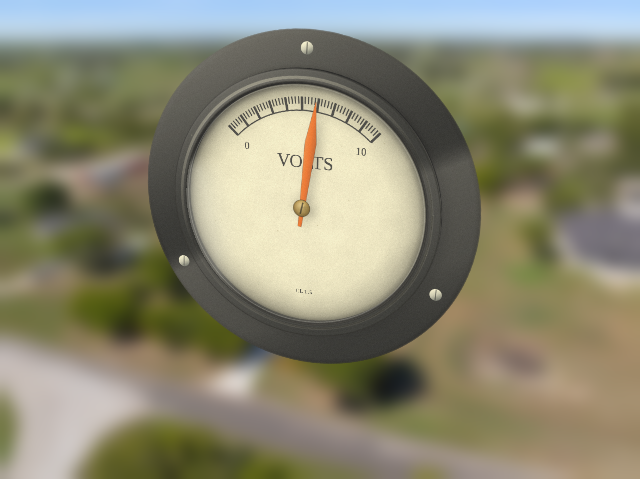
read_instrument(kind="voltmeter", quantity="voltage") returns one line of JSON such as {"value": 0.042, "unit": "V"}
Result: {"value": 6, "unit": "V"}
